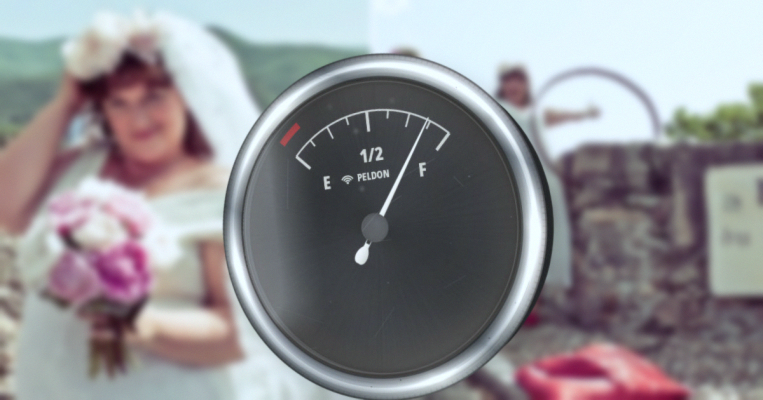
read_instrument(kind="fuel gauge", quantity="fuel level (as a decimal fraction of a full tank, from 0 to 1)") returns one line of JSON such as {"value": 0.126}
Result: {"value": 0.875}
